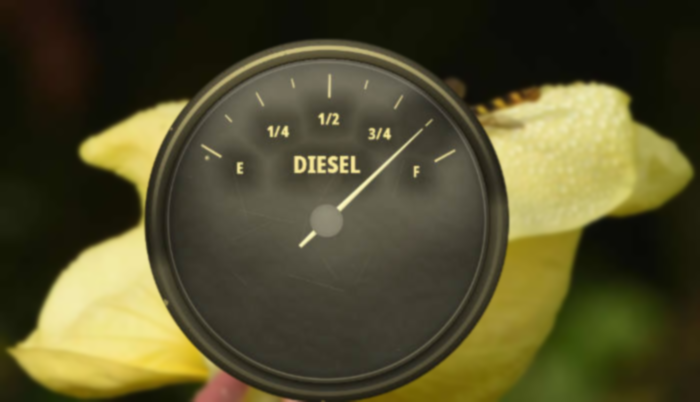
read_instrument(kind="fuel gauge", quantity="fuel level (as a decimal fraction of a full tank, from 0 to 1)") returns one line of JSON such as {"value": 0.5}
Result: {"value": 0.875}
